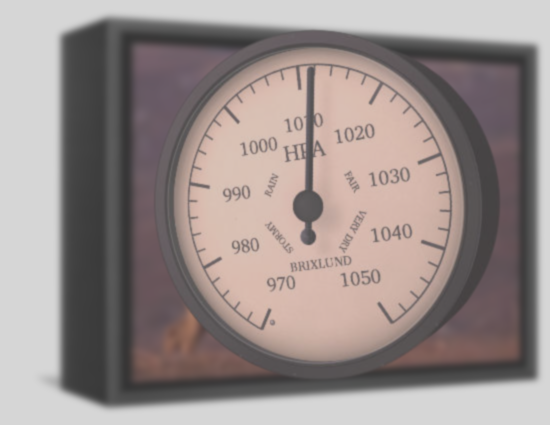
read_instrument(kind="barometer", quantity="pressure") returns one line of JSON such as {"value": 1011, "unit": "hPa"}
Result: {"value": 1012, "unit": "hPa"}
